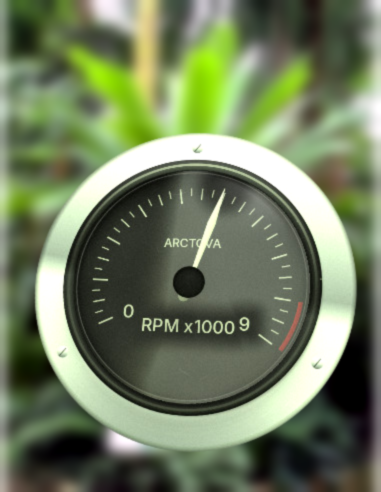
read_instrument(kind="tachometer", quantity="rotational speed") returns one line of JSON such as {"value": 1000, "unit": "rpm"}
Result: {"value": 5000, "unit": "rpm"}
